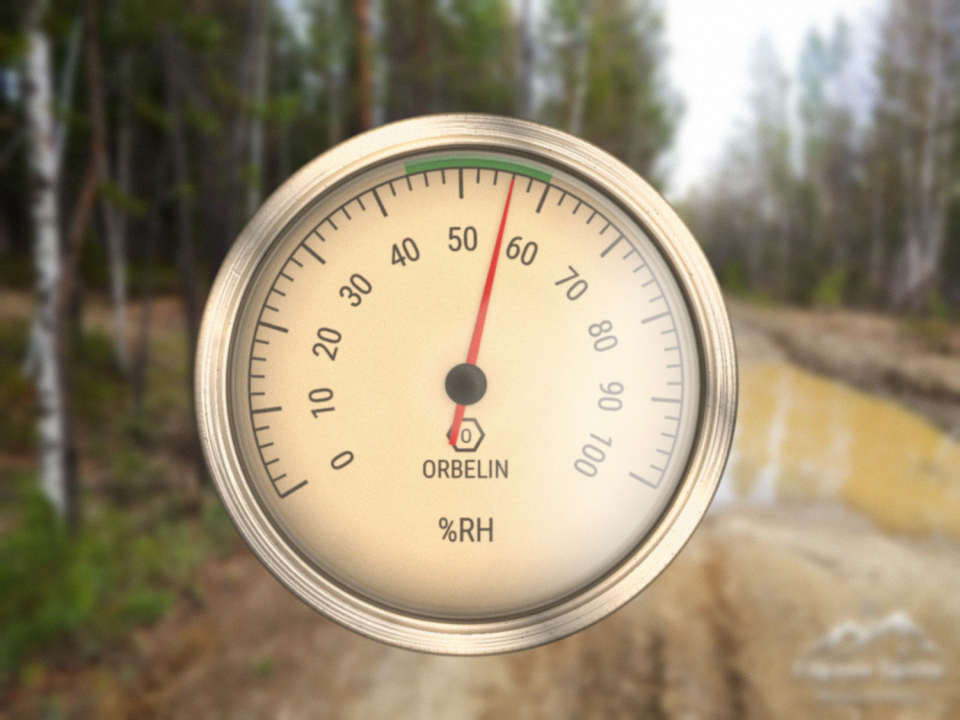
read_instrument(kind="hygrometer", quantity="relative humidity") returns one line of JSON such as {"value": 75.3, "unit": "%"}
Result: {"value": 56, "unit": "%"}
